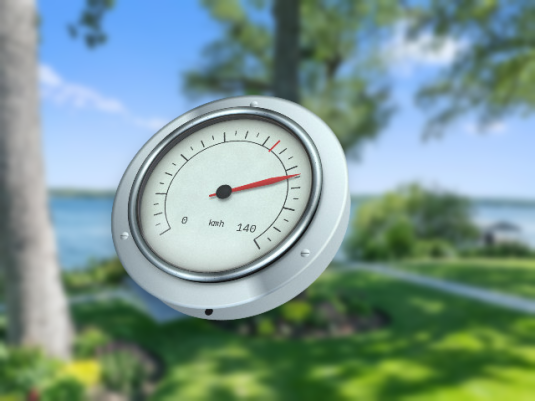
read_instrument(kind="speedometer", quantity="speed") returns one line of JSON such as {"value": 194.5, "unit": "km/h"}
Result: {"value": 105, "unit": "km/h"}
